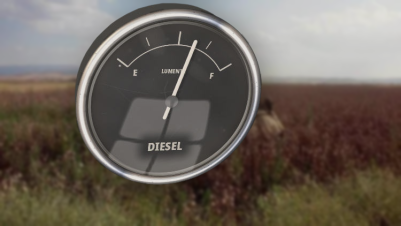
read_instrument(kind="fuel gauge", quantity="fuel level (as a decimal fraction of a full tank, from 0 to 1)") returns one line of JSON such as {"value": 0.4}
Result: {"value": 0.625}
